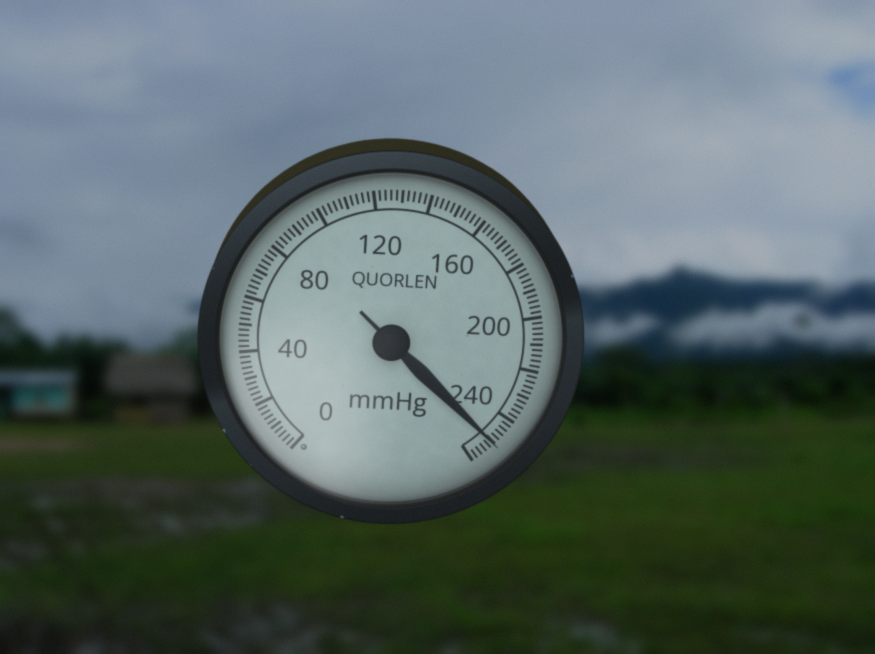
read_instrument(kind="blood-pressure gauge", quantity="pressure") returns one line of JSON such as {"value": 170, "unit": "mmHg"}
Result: {"value": 250, "unit": "mmHg"}
